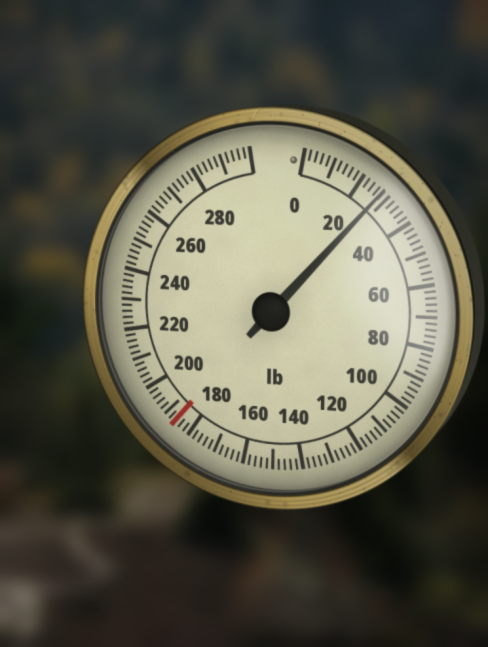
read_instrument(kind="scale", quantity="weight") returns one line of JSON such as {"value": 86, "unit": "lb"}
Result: {"value": 28, "unit": "lb"}
